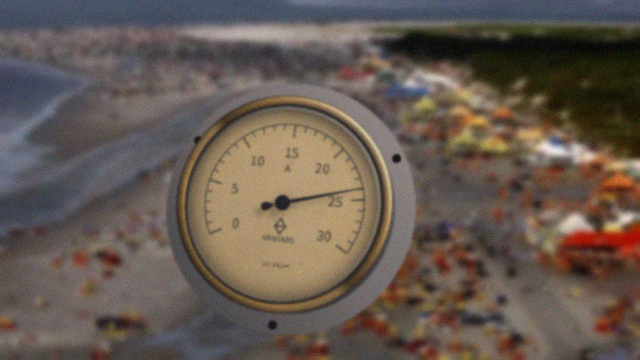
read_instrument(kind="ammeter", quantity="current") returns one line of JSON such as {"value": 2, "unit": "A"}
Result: {"value": 24, "unit": "A"}
